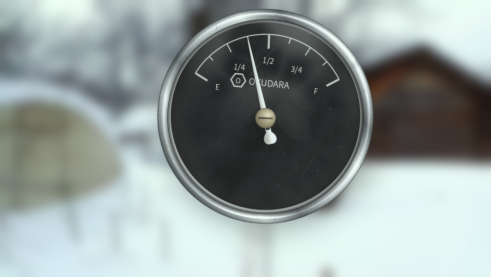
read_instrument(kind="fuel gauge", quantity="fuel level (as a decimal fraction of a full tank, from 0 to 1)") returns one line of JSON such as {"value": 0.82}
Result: {"value": 0.375}
